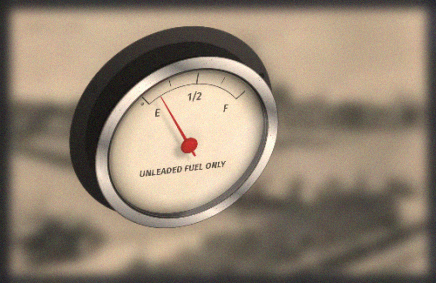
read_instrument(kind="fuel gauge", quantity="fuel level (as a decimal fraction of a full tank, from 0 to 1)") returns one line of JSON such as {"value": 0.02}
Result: {"value": 0.125}
